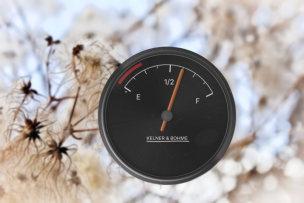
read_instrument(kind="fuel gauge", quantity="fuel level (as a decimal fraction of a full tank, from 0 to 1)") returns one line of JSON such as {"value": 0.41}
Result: {"value": 0.625}
